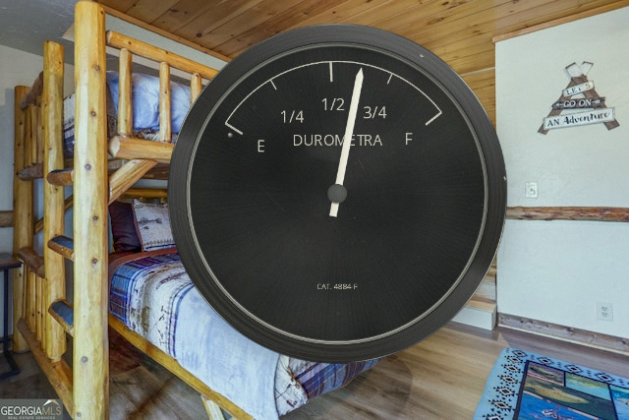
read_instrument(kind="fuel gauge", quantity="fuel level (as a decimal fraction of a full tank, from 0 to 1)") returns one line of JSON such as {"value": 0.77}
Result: {"value": 0.625}
